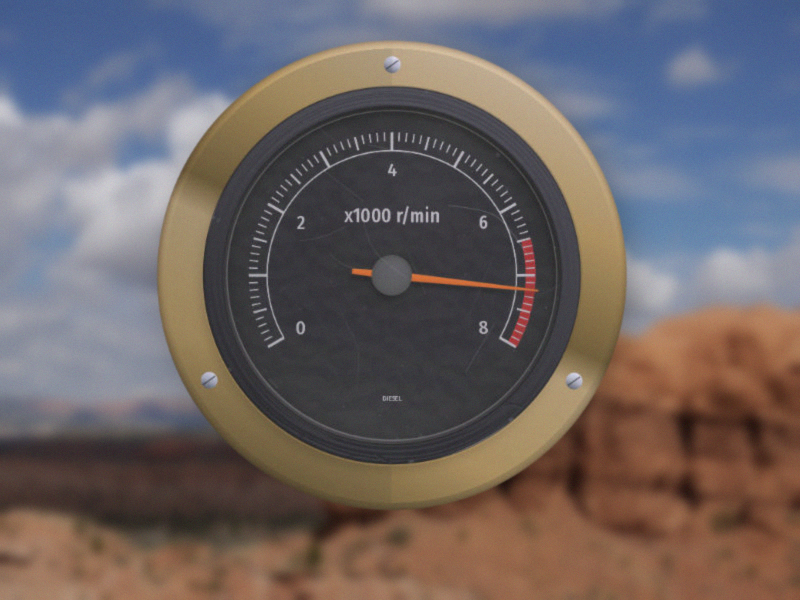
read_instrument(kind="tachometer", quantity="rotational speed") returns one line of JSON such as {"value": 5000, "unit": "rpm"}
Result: {"value": 7200, "unit": "rpm"}
